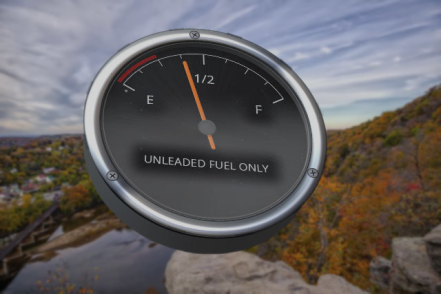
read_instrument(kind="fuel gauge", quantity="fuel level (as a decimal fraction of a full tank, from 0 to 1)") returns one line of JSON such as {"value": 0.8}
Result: {"value": 0.375}
